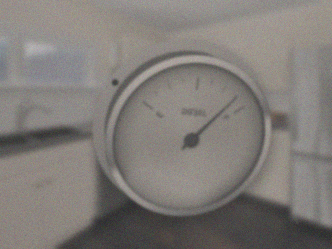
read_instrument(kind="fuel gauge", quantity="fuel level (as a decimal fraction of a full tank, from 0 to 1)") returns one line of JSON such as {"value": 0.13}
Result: {"value": 0.875}
